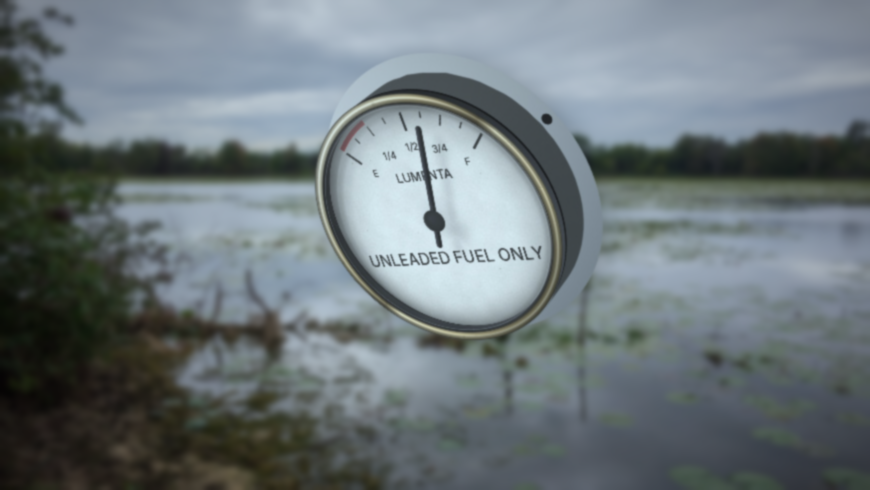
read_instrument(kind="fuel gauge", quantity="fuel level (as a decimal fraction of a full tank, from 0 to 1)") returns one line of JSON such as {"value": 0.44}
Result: {"value": 0.625}
